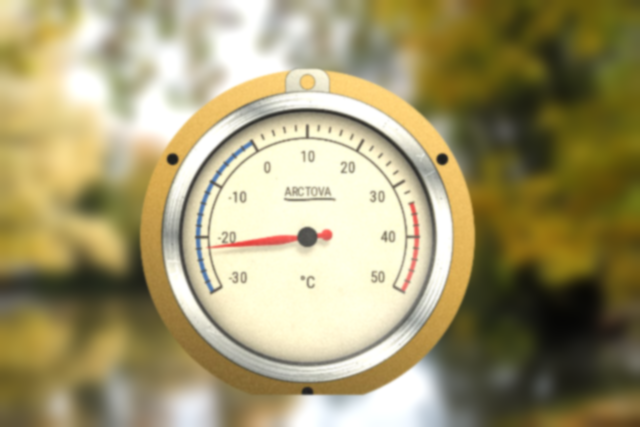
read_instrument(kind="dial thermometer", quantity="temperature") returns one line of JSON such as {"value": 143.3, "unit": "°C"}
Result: {"value": -22, "unit": "°C"}
